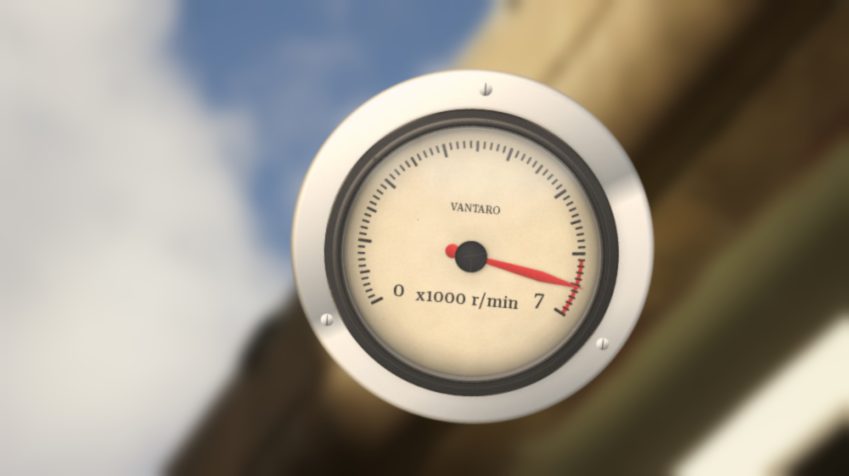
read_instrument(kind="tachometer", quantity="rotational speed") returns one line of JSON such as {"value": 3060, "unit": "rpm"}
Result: {"value": 6500, "unit": "rpm"}
